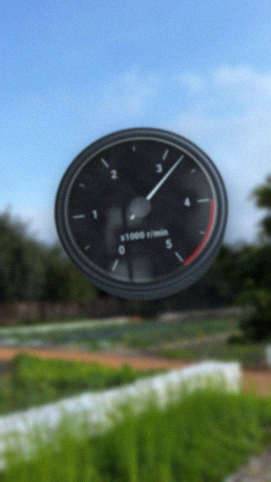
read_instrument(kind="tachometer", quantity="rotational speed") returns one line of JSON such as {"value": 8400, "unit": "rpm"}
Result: {"value": 3250, "unit": "rpm"}
